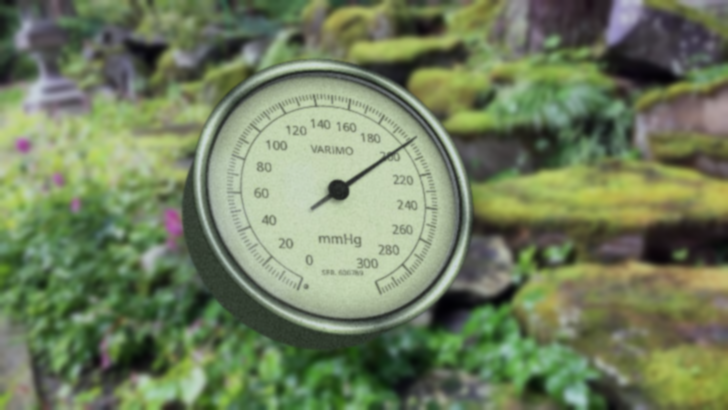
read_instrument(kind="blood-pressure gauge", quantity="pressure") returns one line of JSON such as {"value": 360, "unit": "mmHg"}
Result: {"value": 200, "unit": "mmHg"}
